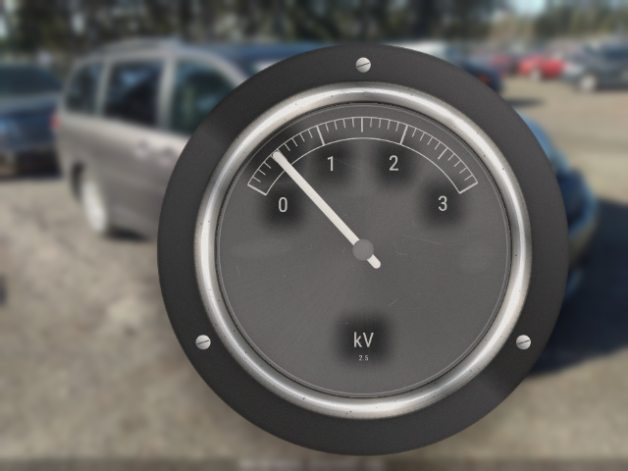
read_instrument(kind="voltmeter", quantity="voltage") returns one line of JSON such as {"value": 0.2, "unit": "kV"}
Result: {"value": 0.45, "unit": "kV"}
